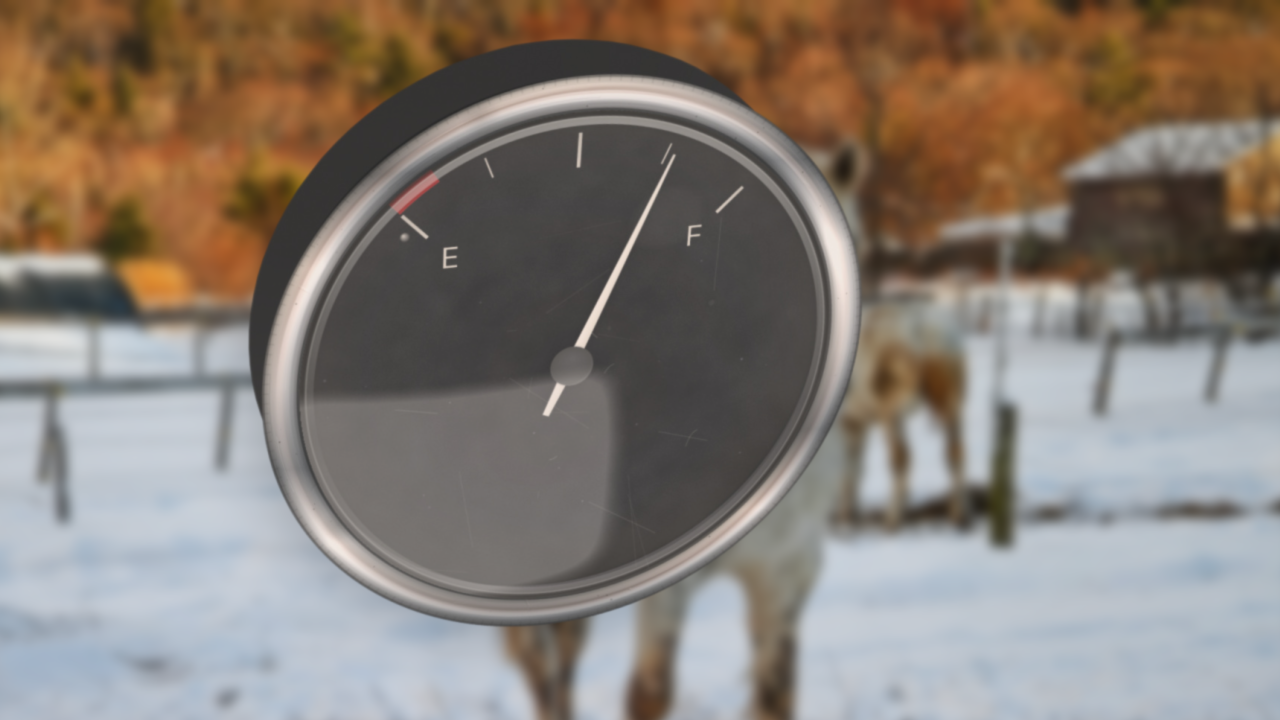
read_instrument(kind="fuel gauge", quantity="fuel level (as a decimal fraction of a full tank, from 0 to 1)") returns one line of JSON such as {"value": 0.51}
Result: {"value": 0.75}
